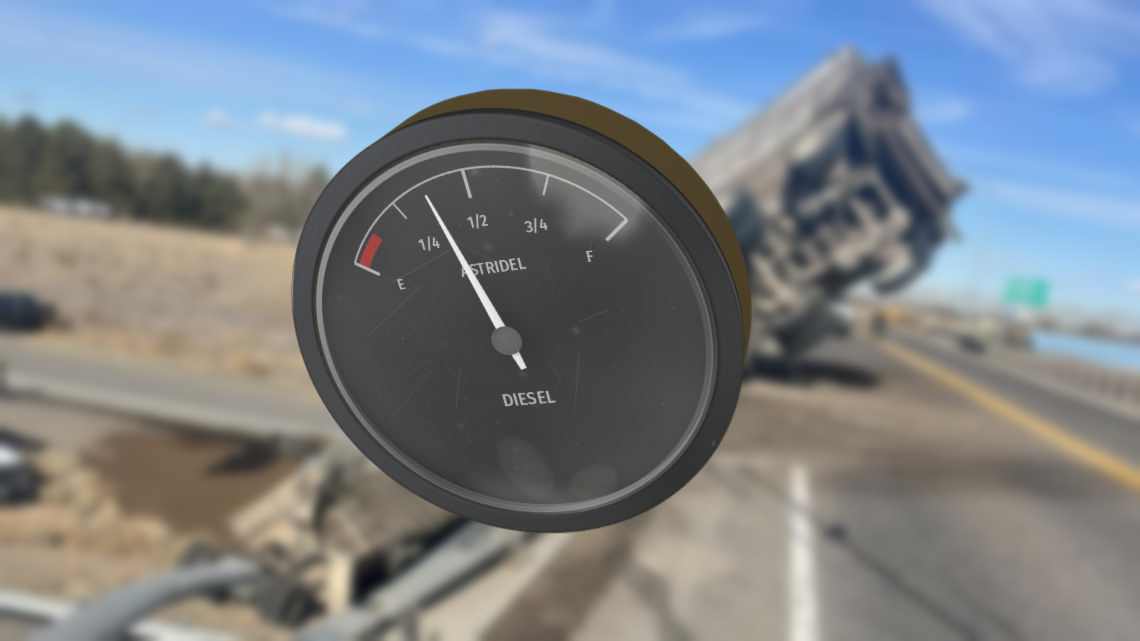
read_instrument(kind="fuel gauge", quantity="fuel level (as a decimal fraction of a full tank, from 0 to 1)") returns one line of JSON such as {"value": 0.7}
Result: {"value": 0.375}
